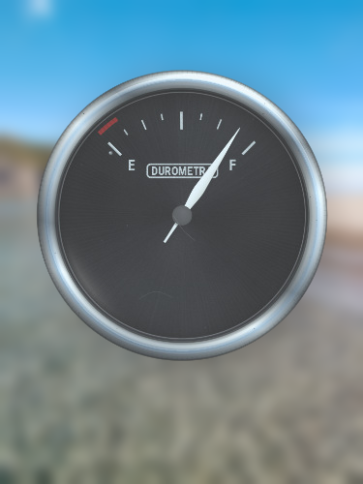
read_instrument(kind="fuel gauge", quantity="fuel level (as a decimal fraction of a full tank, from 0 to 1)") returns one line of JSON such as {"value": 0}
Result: {"value": 0.875}
